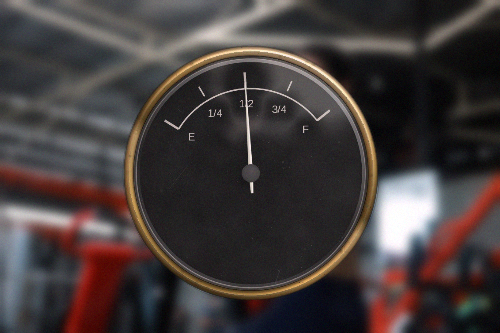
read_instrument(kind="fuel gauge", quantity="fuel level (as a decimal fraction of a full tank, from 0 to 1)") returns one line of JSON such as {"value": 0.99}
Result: {"value": 0.5}
